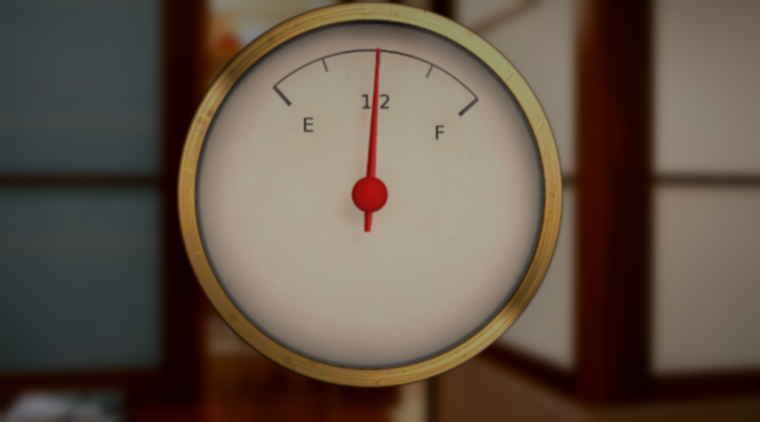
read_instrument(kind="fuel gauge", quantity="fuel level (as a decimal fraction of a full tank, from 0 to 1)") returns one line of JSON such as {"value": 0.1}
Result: {"value": 0.5}
